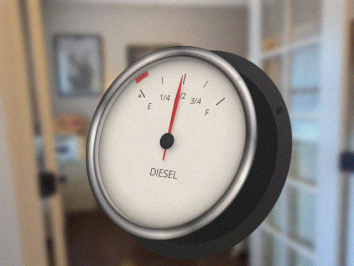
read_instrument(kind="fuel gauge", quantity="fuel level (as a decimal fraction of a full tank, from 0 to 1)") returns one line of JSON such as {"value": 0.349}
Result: {"value": 0.5}
